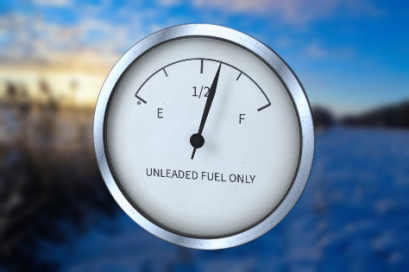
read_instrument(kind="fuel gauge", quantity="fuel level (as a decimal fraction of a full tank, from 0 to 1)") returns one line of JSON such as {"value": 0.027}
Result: {"value": 0.625}
